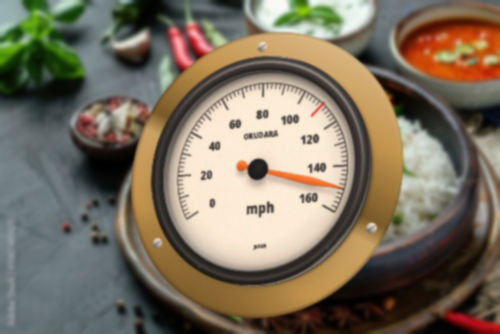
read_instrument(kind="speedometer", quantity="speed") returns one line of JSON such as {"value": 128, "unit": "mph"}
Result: {"value": 150, "unit": "mph"}
